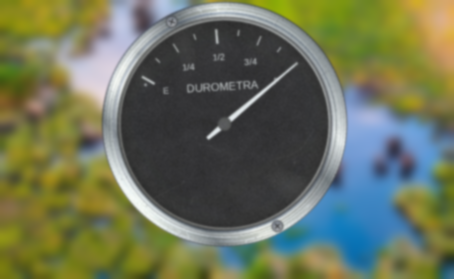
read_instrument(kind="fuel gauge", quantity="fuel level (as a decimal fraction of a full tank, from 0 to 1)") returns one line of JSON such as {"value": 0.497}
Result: {"value": 1}
